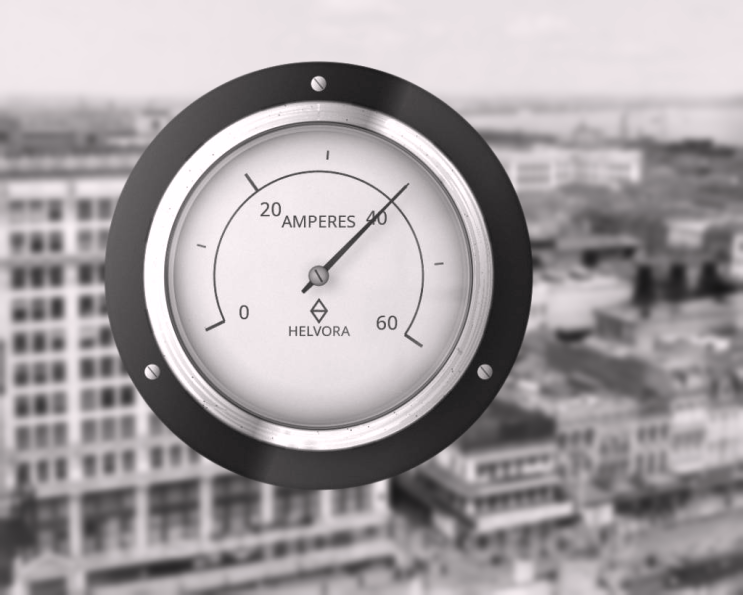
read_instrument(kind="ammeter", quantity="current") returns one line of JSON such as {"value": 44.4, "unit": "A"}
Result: {"value": 40, "unit": "A"}
